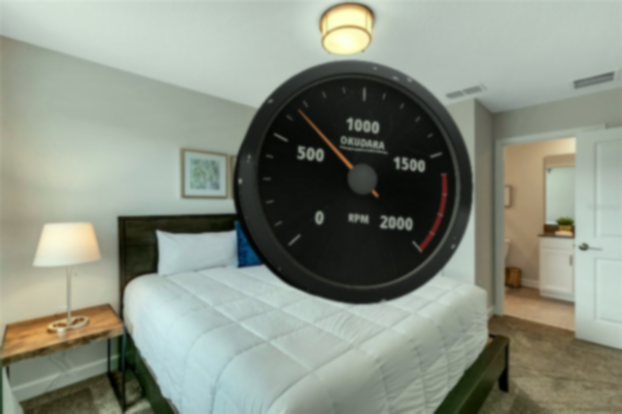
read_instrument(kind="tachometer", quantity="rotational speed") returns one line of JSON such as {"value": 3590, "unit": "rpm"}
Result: {"value": 650, "unit": "rpm"}
